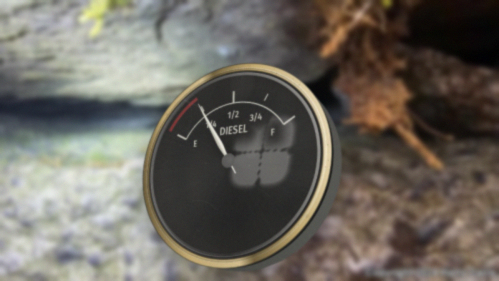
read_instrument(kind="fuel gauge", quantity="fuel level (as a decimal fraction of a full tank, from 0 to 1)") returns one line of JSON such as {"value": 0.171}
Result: {"value": 0.25}
